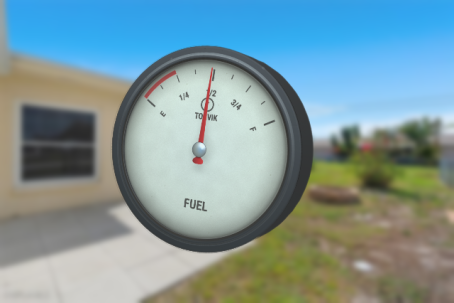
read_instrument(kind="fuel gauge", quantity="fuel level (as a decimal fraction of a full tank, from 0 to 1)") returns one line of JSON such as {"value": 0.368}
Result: {"value": 0.5}
